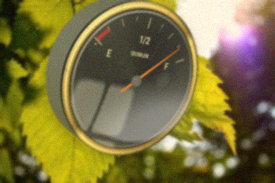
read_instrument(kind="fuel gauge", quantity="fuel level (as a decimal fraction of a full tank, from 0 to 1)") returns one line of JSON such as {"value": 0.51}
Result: {"value": 0.875}
